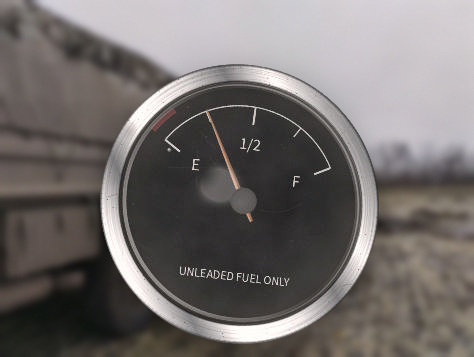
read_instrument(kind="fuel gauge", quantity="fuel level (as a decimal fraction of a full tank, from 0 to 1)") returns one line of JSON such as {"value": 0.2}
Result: {"value": 0.25}
